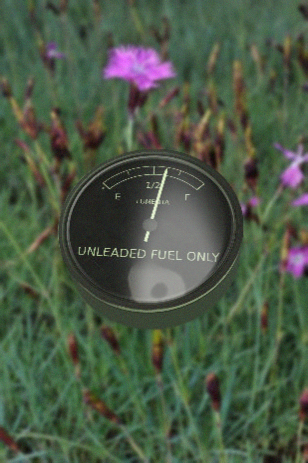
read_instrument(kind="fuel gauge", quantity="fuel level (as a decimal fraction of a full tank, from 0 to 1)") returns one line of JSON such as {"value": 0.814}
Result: {"value": 0.625}
